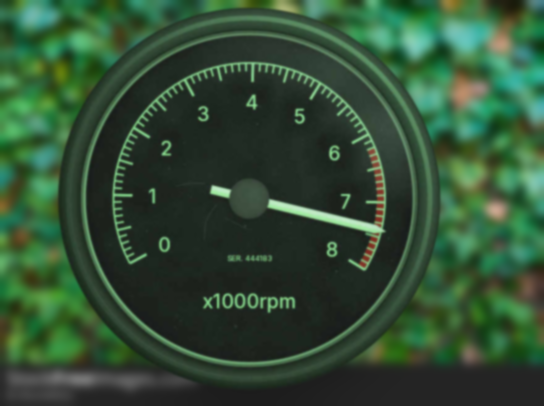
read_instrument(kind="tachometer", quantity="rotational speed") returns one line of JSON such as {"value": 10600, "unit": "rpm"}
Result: {"value": 7400, "unit": "rpm"}
